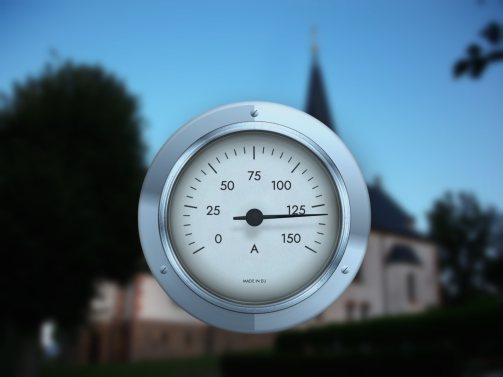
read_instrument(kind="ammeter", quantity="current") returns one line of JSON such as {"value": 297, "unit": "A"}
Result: {"value": 130, "unit": "A"}
